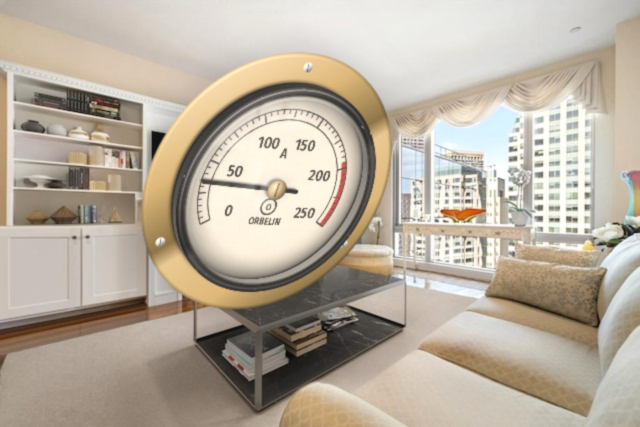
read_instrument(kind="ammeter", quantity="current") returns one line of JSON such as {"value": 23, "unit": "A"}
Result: {"value": 35, "unit": "A"}
